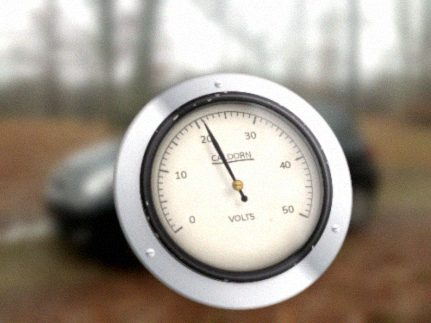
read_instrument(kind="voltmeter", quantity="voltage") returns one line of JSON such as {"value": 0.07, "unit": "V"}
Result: {"value": 21, "unit": "V"}
